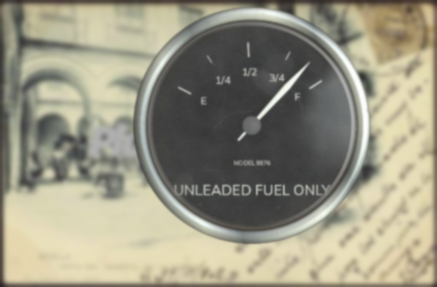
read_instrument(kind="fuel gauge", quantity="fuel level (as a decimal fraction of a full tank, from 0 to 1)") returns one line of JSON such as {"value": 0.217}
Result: {"value": 0.875}
